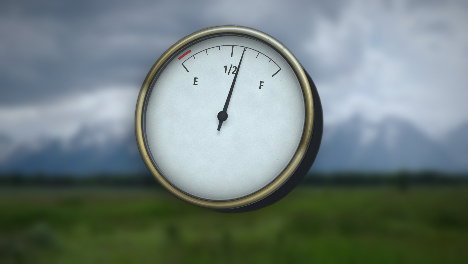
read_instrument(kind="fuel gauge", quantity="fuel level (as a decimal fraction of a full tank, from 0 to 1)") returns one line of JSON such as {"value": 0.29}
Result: {"value": 0.625}
